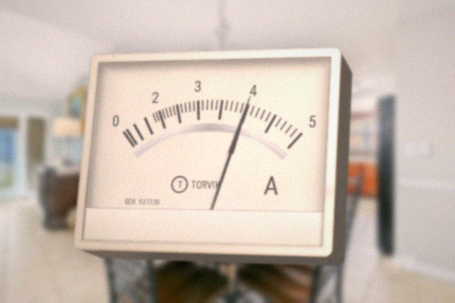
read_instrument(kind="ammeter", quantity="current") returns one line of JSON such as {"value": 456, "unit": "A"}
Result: {"value": 4, "unit": "A"}
